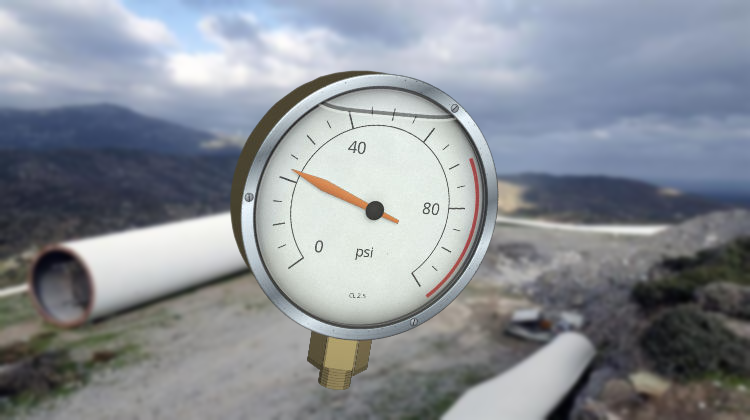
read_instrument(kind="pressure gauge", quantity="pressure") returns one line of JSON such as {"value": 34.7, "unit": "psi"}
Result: {"value": 22.5, "unit": "psi"}
